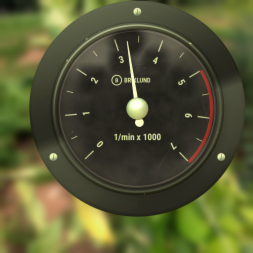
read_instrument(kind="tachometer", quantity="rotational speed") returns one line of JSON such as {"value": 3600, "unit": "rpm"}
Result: {"value": 3250, "unit": "rpm"}
